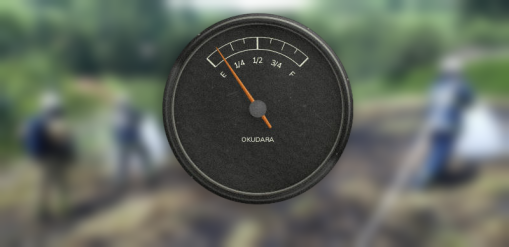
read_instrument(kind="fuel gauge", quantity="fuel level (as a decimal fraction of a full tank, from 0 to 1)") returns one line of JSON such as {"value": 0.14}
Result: {"value": 0.125}
